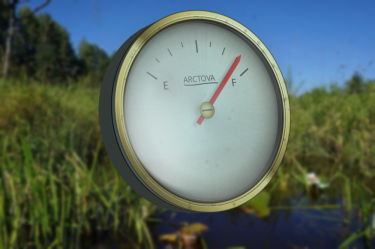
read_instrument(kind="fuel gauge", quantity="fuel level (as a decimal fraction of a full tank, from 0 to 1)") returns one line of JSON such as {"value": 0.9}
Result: {"value": 0.875}
